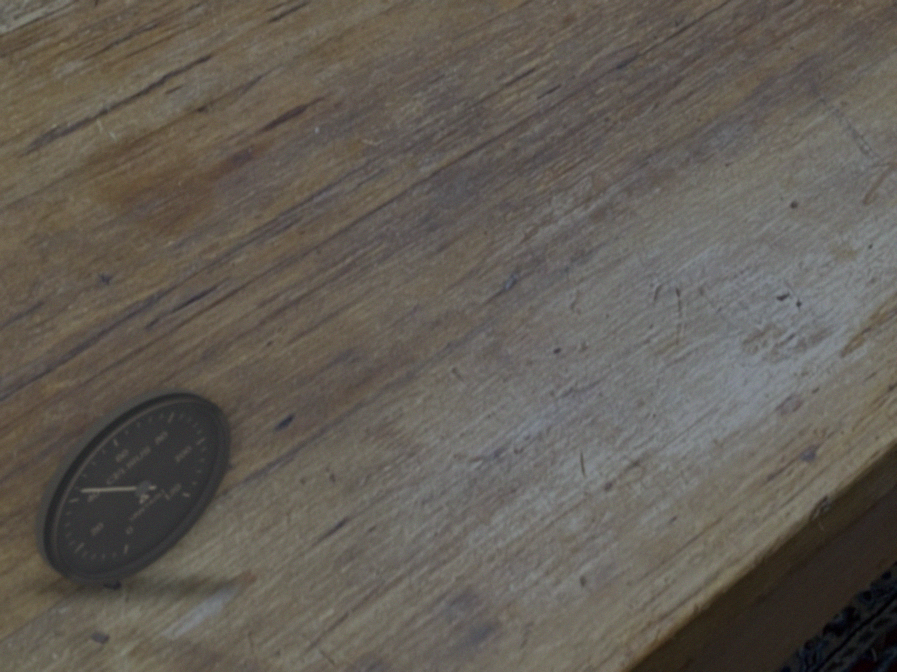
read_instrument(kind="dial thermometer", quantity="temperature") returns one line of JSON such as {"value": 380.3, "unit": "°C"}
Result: {"value": 44, "unit": "°C"}
